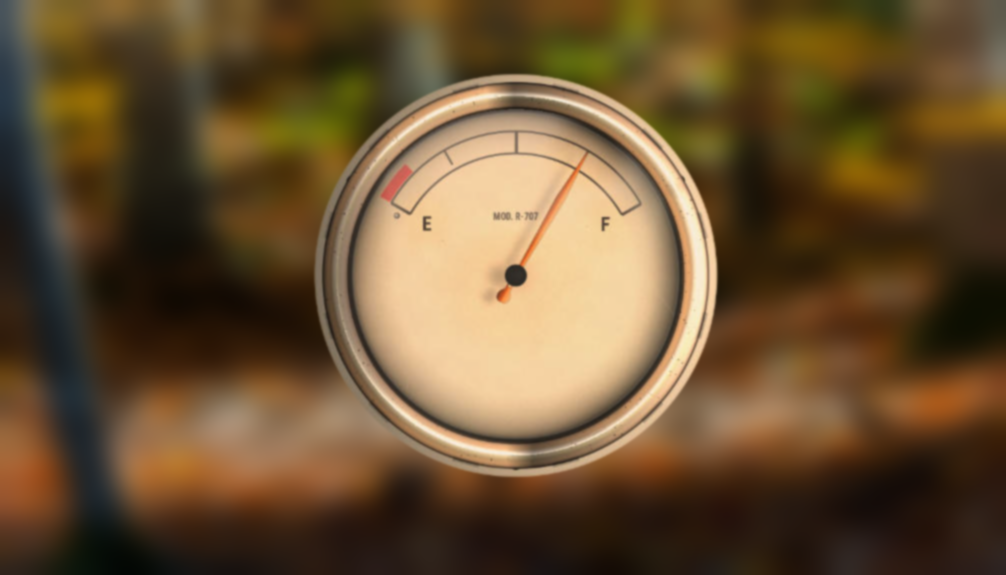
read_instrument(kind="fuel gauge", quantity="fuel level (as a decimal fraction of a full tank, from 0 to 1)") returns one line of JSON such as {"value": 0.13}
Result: {"value": 0.75}
